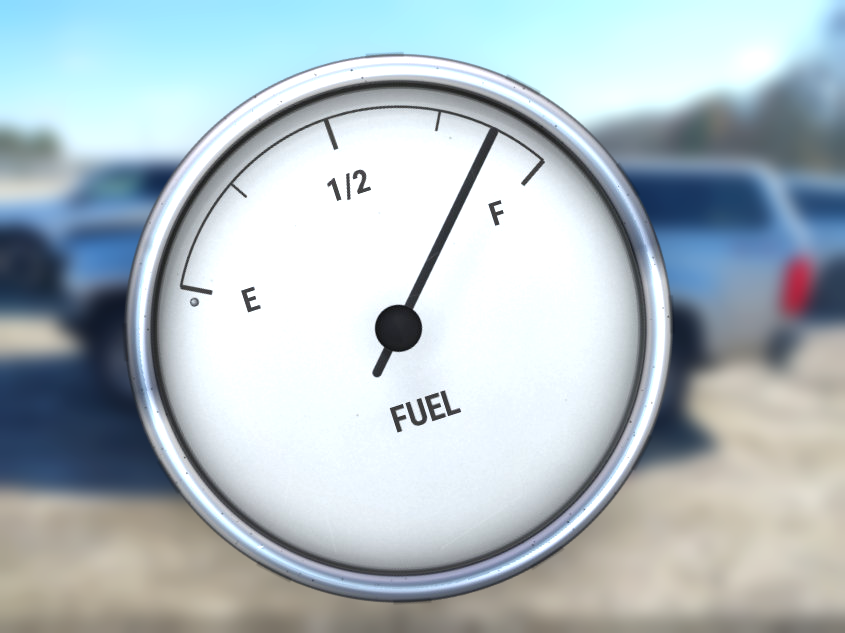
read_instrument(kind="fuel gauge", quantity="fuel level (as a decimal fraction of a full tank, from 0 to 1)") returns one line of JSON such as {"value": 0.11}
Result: {"value": 0.875}
